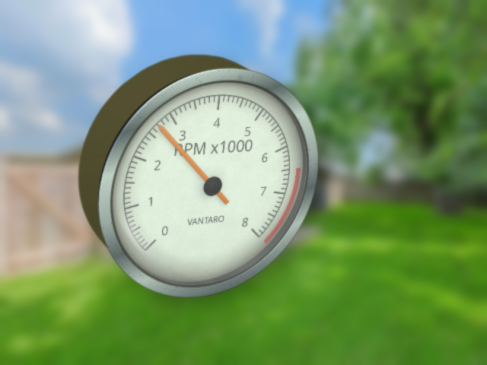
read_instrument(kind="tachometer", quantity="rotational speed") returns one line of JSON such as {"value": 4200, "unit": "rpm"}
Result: {"value": 2700, "unit": "rpm"}
